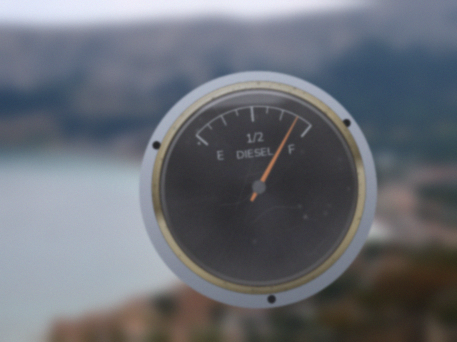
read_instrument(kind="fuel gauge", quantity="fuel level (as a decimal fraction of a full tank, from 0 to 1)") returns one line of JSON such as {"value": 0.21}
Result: {"value": 0.875}
